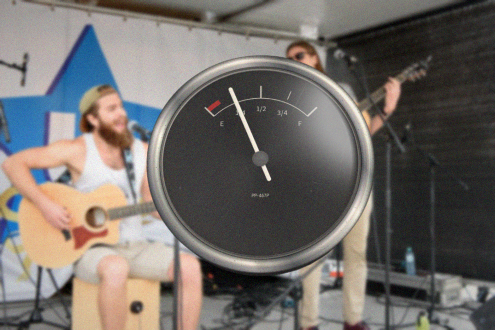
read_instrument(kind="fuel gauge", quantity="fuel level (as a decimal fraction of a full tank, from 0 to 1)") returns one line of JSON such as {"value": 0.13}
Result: {"value": 0.25}
